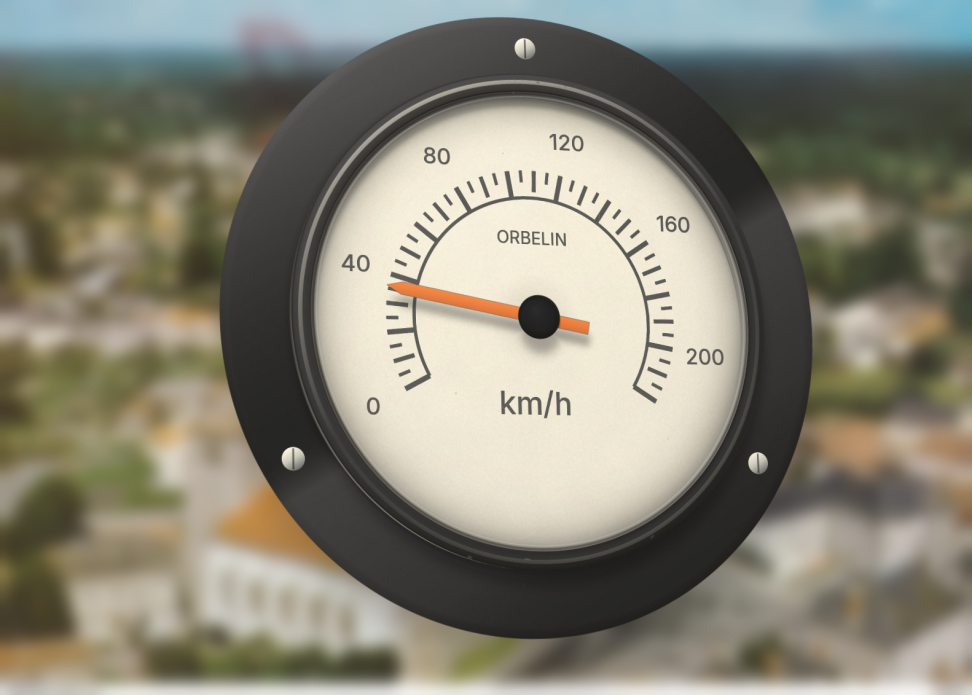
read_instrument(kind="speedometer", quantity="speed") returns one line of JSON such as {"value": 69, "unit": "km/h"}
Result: {"value": 35, "unit": "km/h"}
